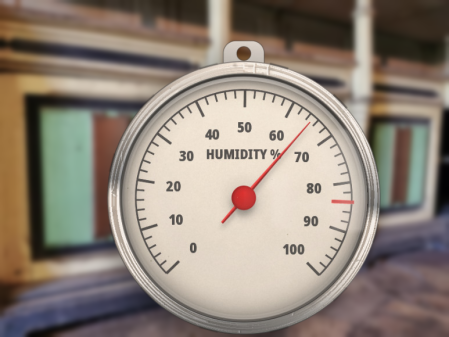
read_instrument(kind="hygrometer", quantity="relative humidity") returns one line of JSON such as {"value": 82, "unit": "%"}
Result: {"value": 65, "unit": "%"}
